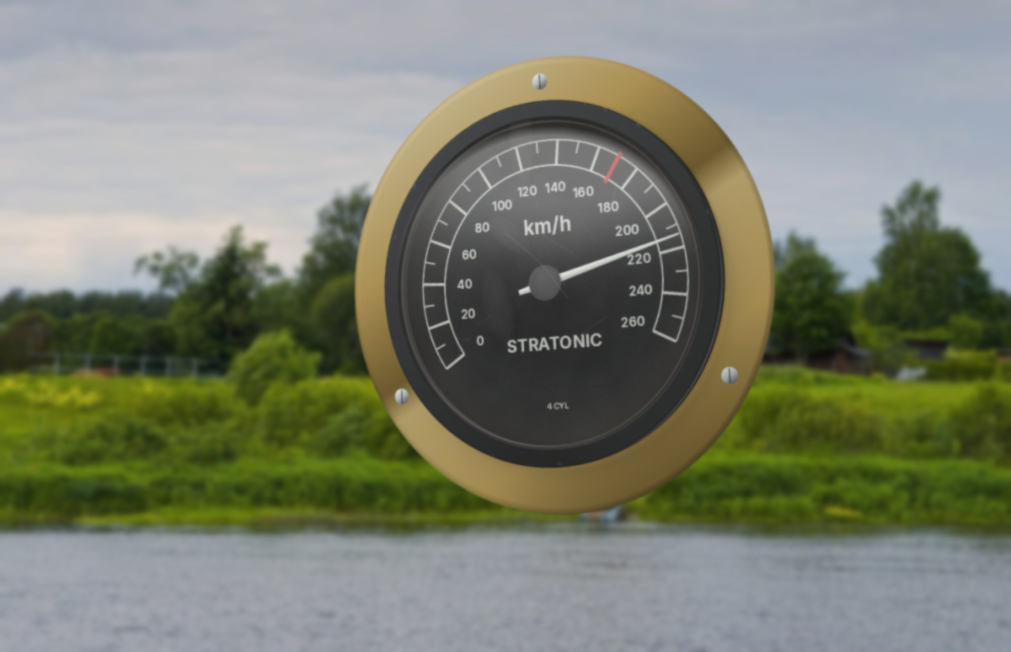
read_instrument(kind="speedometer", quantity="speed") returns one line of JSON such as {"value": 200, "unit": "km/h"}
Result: {"value": 215, "unit": "km/h"}
